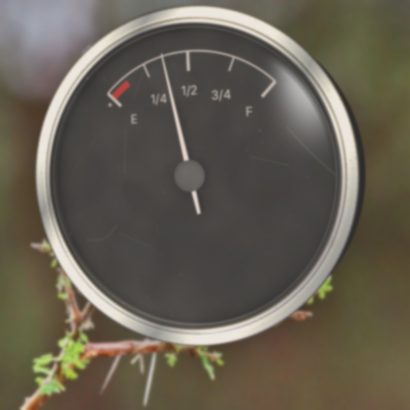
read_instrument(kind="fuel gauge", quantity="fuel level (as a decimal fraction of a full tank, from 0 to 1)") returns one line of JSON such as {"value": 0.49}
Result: {"value": 0.375}
